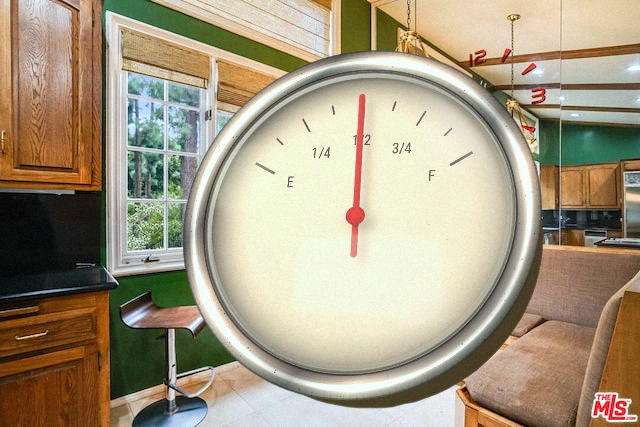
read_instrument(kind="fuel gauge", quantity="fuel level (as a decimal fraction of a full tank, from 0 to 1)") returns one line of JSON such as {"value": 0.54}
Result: {"value": 0.5}
